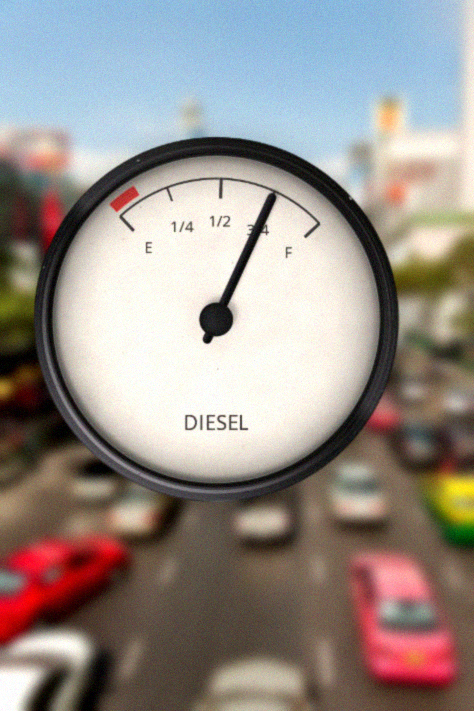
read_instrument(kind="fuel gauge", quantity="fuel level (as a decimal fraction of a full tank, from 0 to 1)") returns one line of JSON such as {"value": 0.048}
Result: {"value": 0.75}
